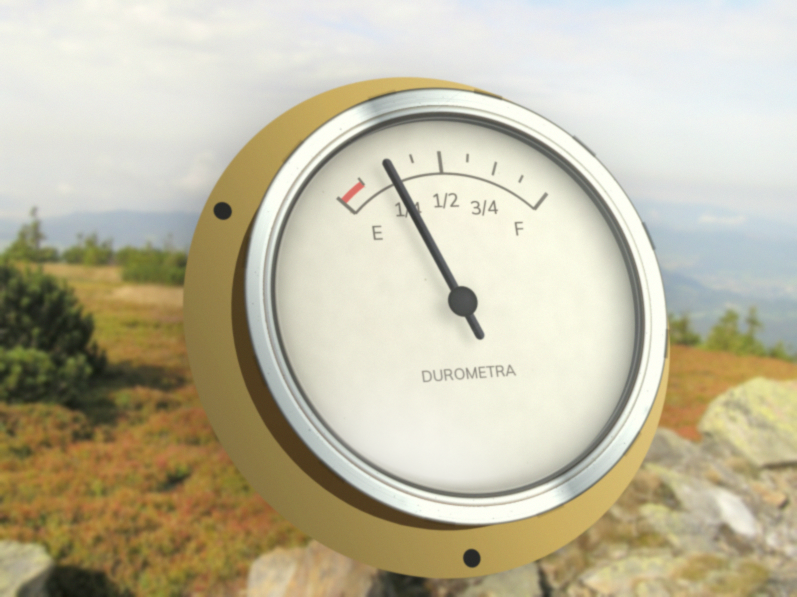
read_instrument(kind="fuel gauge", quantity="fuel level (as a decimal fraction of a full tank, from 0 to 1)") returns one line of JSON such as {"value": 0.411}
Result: {"value": 0.25}
